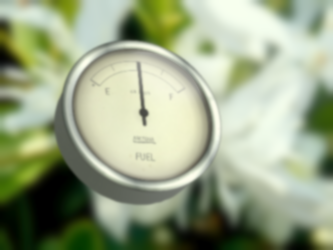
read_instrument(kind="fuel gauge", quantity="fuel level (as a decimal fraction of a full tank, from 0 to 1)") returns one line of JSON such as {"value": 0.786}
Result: {"value": 0.5}
